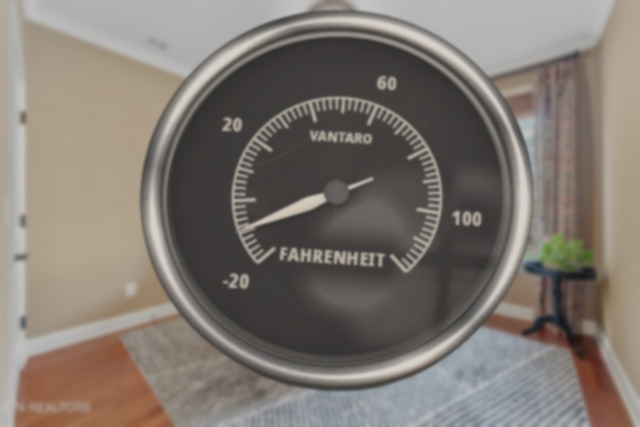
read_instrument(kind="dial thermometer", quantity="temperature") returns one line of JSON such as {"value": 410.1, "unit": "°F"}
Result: {"value": -10, "unit": "°F"}
